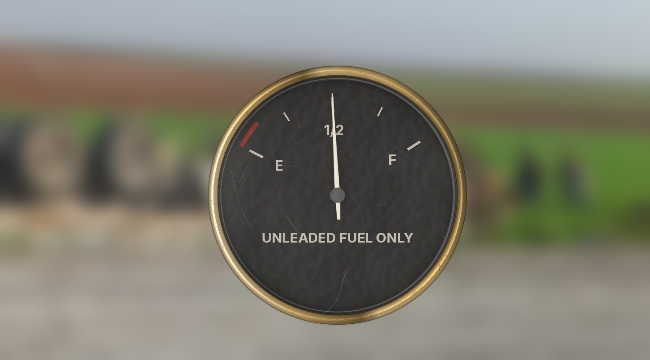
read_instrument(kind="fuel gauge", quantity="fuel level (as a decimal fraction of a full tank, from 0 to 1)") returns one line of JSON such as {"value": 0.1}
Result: {"value": 0.5}
